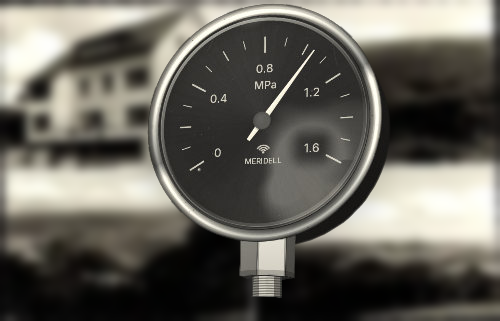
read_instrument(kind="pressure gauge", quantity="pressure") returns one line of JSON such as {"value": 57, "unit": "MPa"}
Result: {"value": 1.05, "unit": "MPa"}
